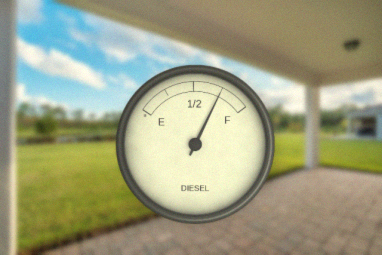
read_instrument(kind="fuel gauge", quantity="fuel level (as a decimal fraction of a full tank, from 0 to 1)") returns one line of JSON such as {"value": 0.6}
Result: {"value": 0.75}
